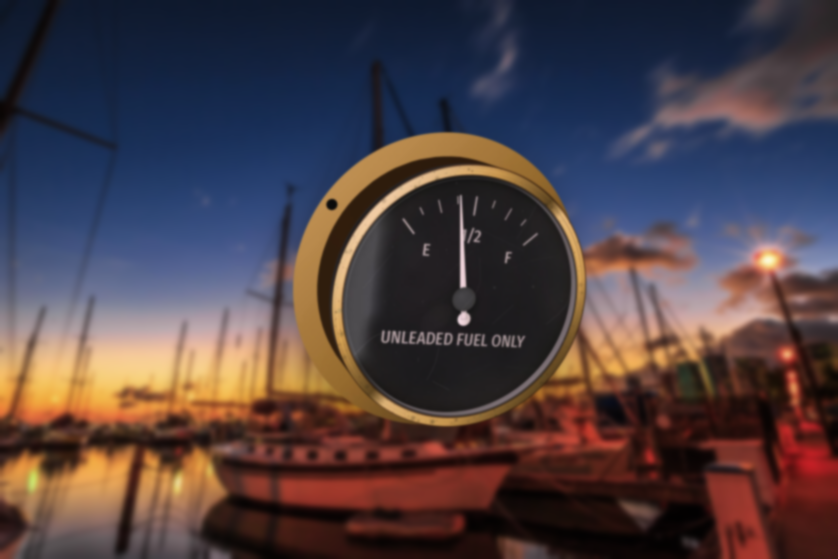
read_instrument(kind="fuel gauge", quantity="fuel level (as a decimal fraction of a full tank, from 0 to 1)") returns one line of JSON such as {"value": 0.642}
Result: {"value": 0.375}
